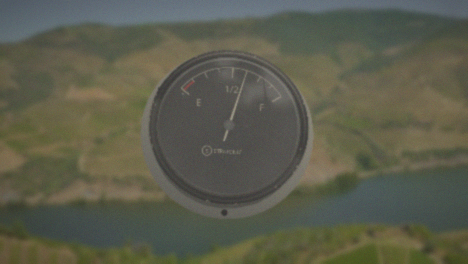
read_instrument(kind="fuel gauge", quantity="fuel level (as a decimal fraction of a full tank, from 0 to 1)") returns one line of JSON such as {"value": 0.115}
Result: {"value": 0.625}
